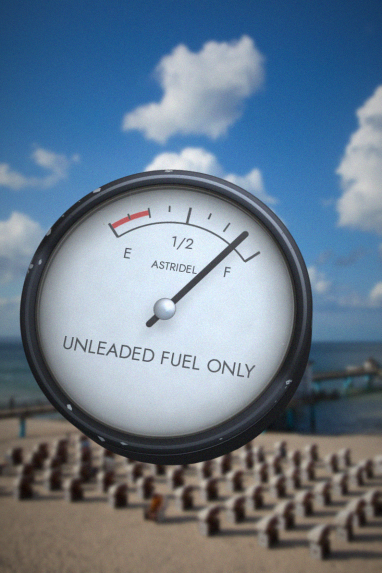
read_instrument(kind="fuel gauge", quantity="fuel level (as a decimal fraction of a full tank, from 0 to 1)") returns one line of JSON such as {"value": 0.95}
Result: {"value": 0.875}
